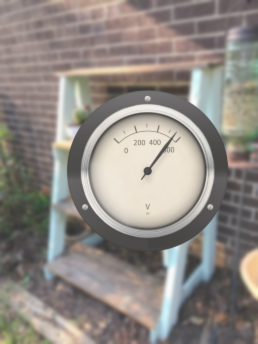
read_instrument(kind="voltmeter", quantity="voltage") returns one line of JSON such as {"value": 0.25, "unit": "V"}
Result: {"value": 550, "unit": "V"}
